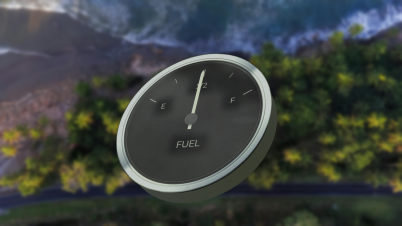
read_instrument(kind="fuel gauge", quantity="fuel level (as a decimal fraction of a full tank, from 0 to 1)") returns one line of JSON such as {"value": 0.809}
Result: {"value": 0.5}
